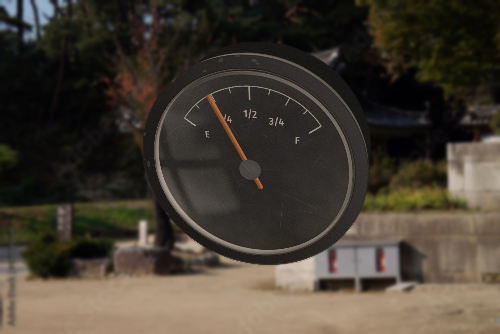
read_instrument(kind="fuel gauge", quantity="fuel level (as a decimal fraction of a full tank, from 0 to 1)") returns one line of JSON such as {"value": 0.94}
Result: {"value": 0.25}
